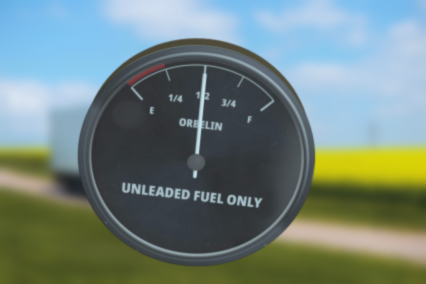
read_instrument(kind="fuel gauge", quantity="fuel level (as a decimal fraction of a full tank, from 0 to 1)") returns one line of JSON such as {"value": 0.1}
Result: {"value": 0.5}
